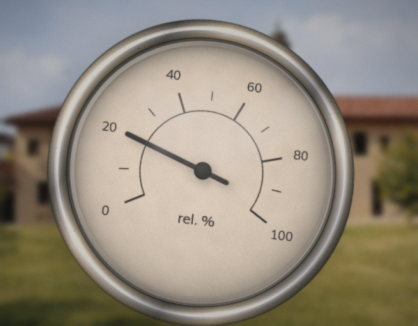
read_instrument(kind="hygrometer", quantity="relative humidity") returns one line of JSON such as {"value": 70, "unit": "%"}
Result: {"value": 20, "unit": "%"}
